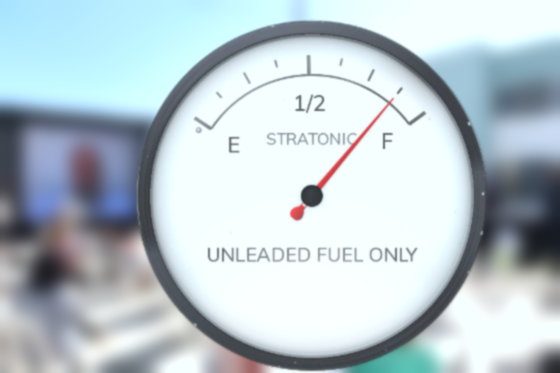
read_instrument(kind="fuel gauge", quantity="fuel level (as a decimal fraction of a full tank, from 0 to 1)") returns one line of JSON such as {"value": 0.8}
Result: {"value": 0.875}
